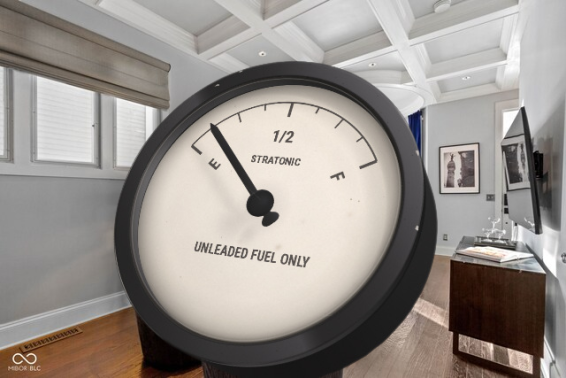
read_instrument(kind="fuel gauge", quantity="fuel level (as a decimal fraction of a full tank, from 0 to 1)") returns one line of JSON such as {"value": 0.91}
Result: {"value": 0.125}
